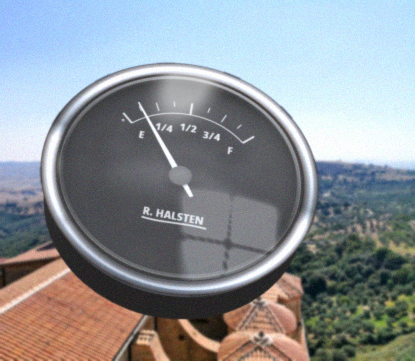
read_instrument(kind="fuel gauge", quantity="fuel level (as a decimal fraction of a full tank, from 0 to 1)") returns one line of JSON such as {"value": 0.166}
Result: {"value": 0.125}
